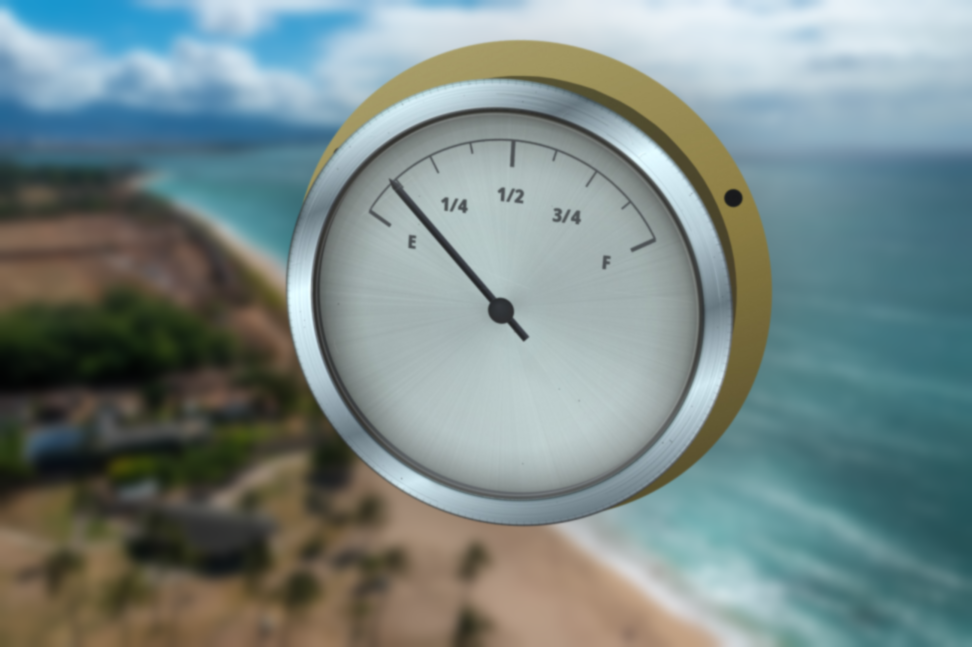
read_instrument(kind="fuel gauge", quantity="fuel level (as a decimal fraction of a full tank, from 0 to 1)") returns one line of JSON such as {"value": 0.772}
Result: {"value": 0.125}
